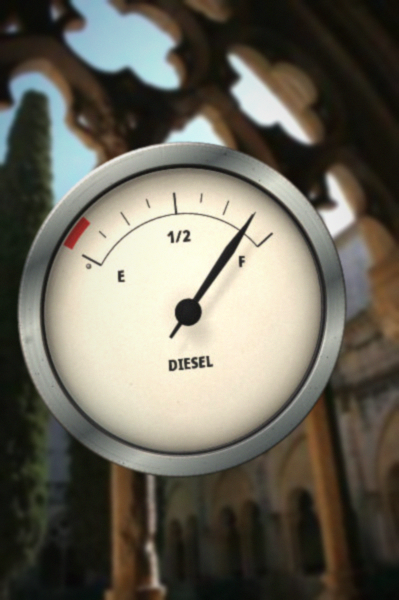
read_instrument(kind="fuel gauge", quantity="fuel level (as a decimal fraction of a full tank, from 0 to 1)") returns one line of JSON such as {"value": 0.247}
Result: {"value": 0.875}
